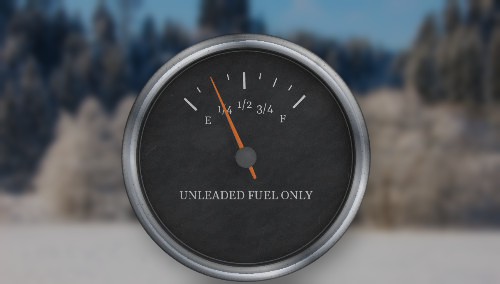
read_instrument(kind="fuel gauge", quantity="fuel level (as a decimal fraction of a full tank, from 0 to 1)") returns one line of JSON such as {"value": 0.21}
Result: {"value": 0.25}
